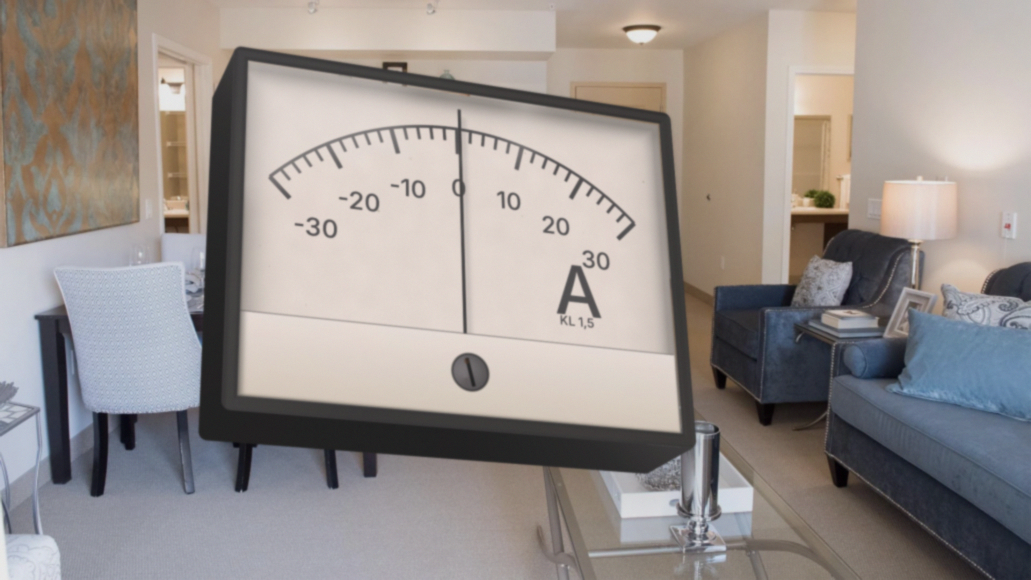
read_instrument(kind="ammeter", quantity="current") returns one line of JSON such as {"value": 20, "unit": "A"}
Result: {"value": 0, "unit": "A"}
